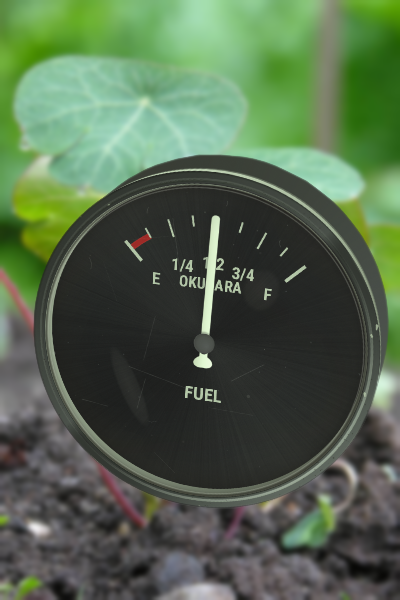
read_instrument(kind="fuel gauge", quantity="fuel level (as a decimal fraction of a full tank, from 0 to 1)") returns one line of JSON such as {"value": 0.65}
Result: {"value": 0.5}
